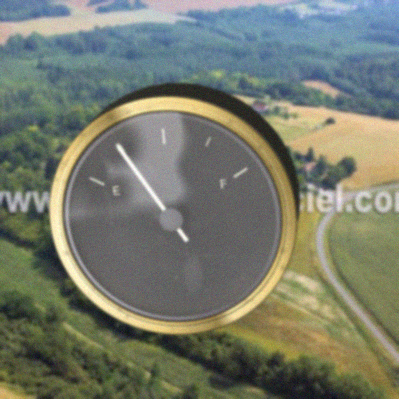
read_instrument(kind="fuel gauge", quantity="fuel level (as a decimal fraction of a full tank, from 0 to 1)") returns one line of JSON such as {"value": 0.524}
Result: {"value": 0.25}
